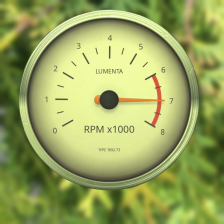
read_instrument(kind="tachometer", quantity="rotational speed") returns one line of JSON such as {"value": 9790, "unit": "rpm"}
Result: {"value": 7000, "unit": "rpm"}
